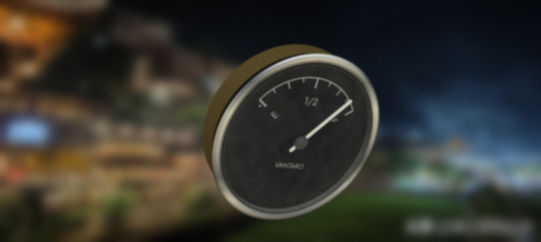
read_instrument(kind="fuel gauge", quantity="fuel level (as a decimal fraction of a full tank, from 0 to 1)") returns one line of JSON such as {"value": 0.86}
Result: {"value": 0.875}
